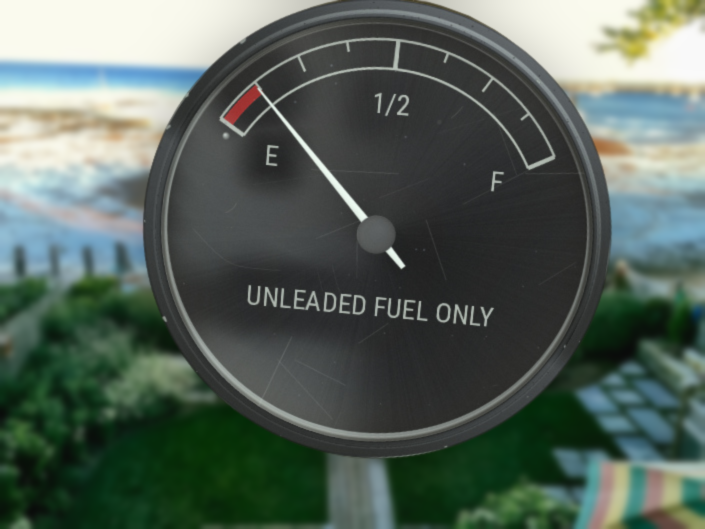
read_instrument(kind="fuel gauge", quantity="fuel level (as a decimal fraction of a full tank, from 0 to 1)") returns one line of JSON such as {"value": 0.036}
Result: {"value": 0.125}
